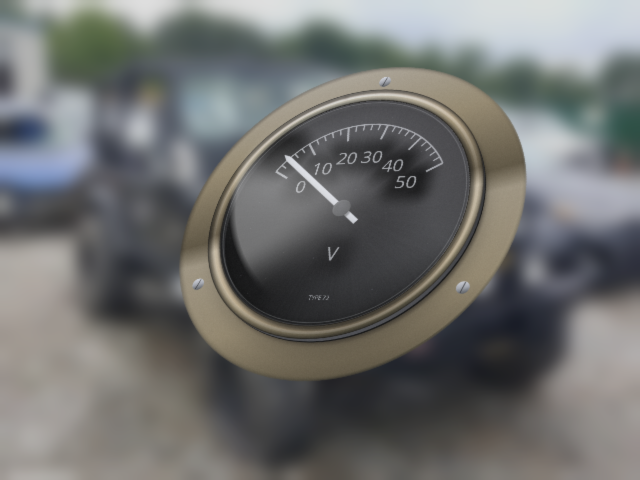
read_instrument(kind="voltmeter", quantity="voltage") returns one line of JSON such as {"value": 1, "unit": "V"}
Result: {"value": 4, "unit": "V"}
